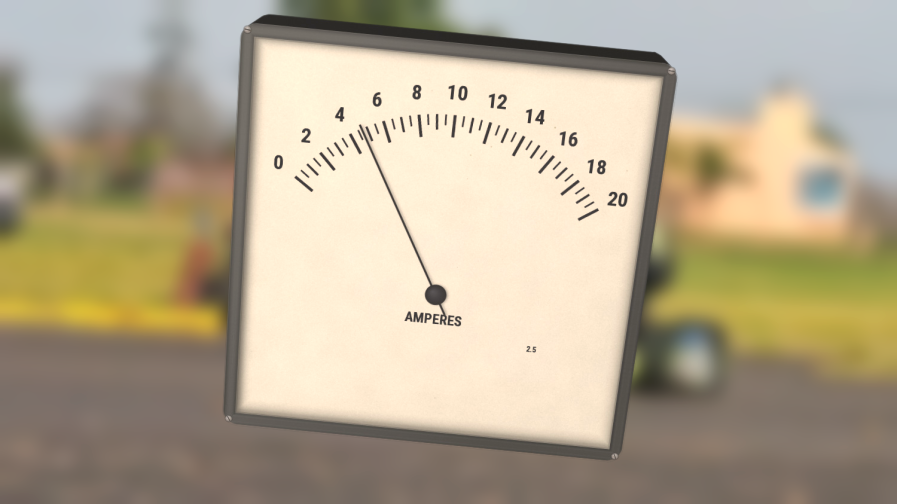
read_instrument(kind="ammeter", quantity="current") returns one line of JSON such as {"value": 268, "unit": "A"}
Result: {"value": 4.75, "unit": "A"}
